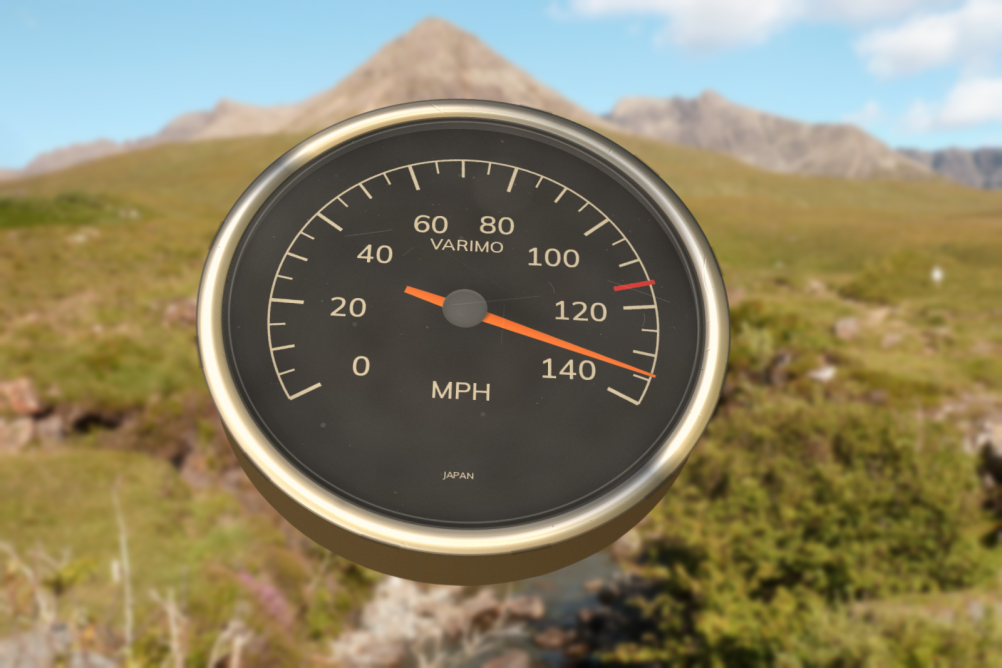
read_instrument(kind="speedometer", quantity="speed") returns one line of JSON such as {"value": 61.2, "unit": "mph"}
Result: {"value": 135, "unit": "mph"}
